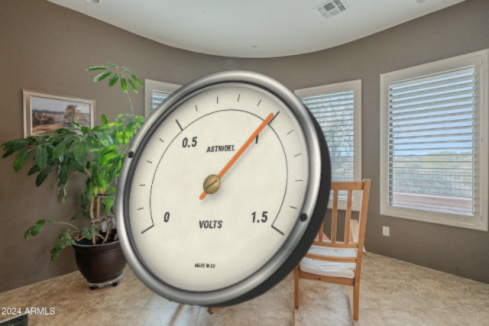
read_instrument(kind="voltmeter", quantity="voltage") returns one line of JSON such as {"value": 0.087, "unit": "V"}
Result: {"value": 1, "unit": "V"}
